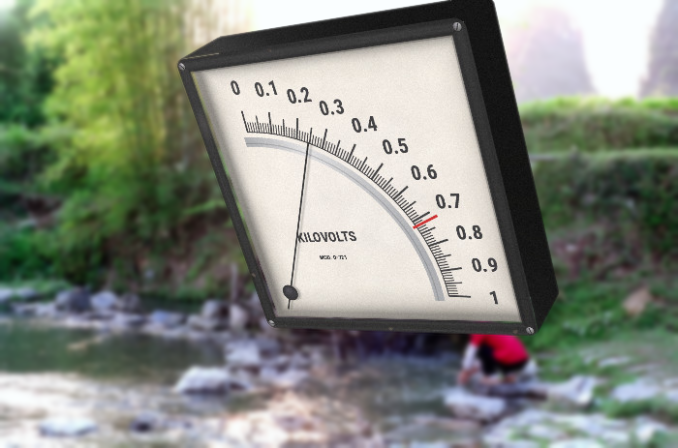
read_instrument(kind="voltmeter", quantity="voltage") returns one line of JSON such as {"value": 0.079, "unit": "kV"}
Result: {"value": 0.25, "unit": "kV"}
